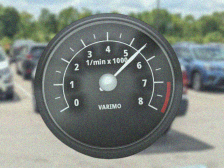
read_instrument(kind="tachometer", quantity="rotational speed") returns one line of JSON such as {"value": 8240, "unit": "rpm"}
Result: {"value": 5500, "unit": "rpm"}
